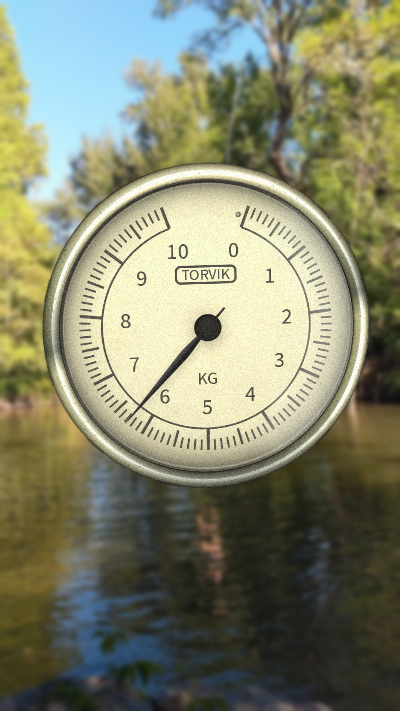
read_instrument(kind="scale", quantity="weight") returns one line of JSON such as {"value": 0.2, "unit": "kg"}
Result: {"value": 6.3, "unit": "kg"}
